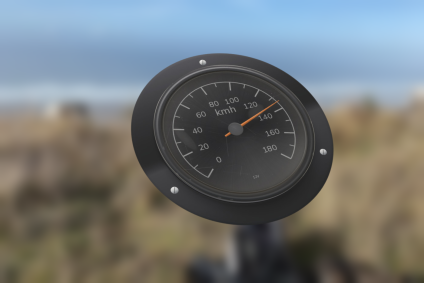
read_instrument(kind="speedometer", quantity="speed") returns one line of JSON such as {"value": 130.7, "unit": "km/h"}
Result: {"value": 135, "unit": "km/h"}
